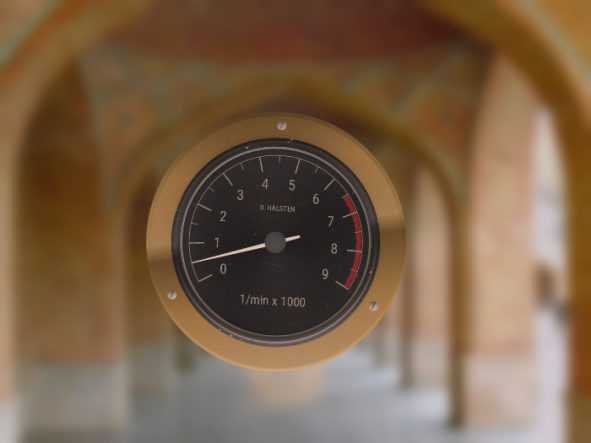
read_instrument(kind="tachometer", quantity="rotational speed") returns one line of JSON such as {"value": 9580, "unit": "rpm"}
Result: {"value": 500, "unit": "rpm"}
